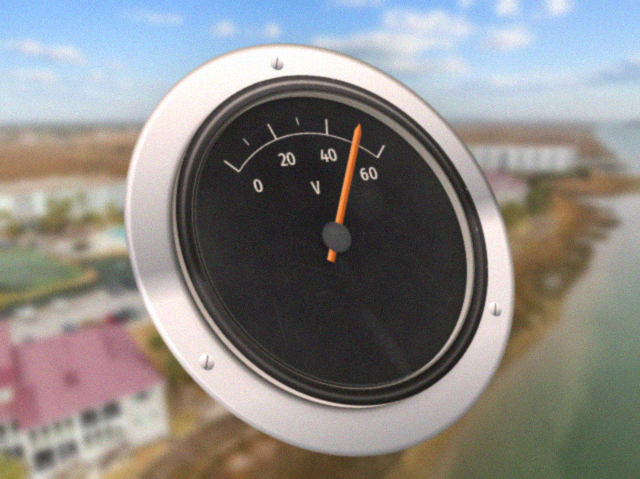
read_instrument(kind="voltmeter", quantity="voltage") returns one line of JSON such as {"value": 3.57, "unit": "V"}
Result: {"value": 50, "unit": "V"}
